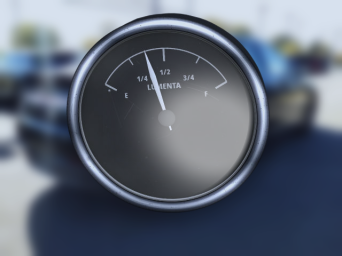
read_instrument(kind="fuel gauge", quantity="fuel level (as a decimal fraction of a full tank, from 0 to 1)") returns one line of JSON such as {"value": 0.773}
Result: {"value": 0.375}
